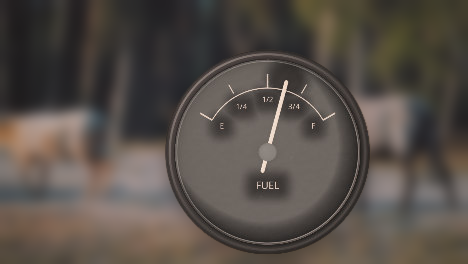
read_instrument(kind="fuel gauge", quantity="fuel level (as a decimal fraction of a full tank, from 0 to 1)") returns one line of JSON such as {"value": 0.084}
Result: {"value": 0.625}
